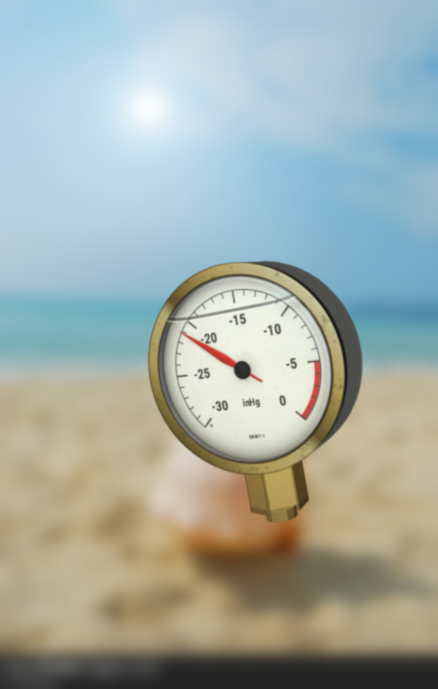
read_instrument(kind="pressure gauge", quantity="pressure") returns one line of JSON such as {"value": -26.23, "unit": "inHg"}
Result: {"value": -21, "unit": "inHg"}
